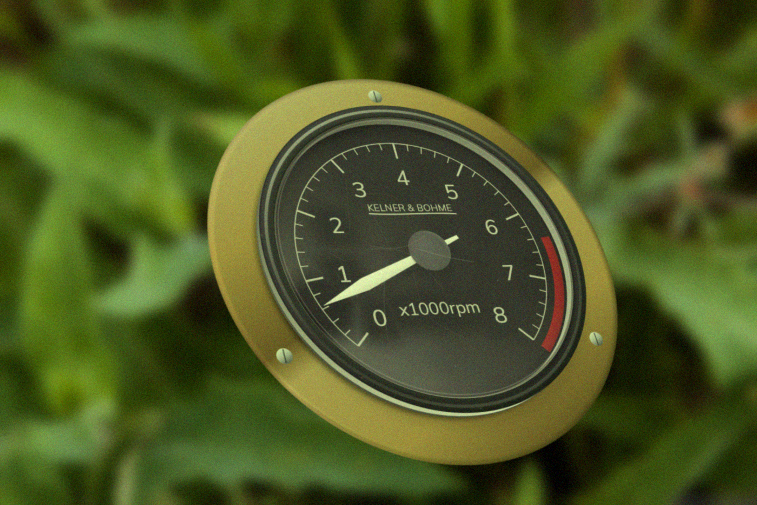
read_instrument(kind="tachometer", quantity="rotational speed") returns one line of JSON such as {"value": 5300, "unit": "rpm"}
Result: {"value": 600, "unit": "rpm"}
